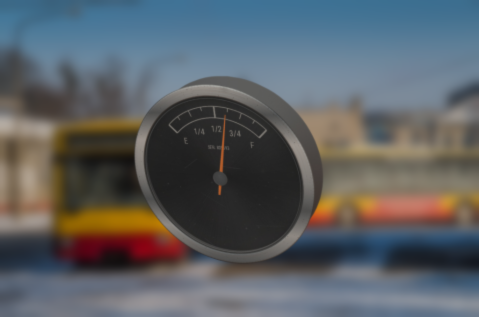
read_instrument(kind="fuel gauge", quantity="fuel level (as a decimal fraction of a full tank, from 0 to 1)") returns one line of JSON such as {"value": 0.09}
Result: {"value": 0.625}
